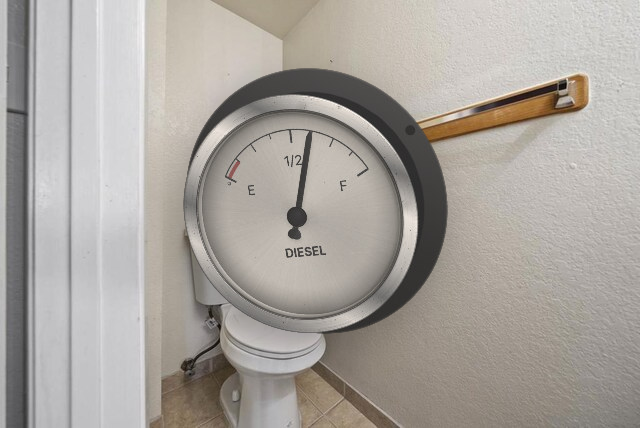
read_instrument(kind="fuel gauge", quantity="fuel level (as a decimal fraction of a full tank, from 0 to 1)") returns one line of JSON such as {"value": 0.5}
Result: {"value": 0.625}
